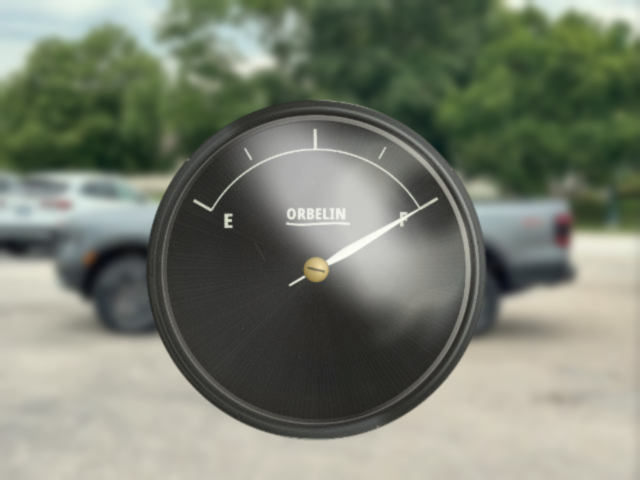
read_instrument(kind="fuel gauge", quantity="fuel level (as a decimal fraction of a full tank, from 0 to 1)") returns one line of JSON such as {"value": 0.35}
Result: {"value": 1}
